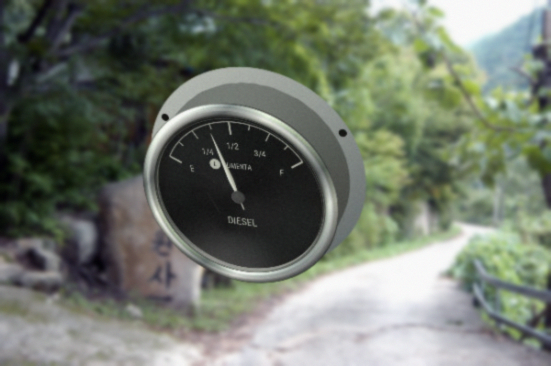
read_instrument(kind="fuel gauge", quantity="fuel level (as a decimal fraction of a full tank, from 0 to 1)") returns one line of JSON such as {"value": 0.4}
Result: {"value": 0.375}
